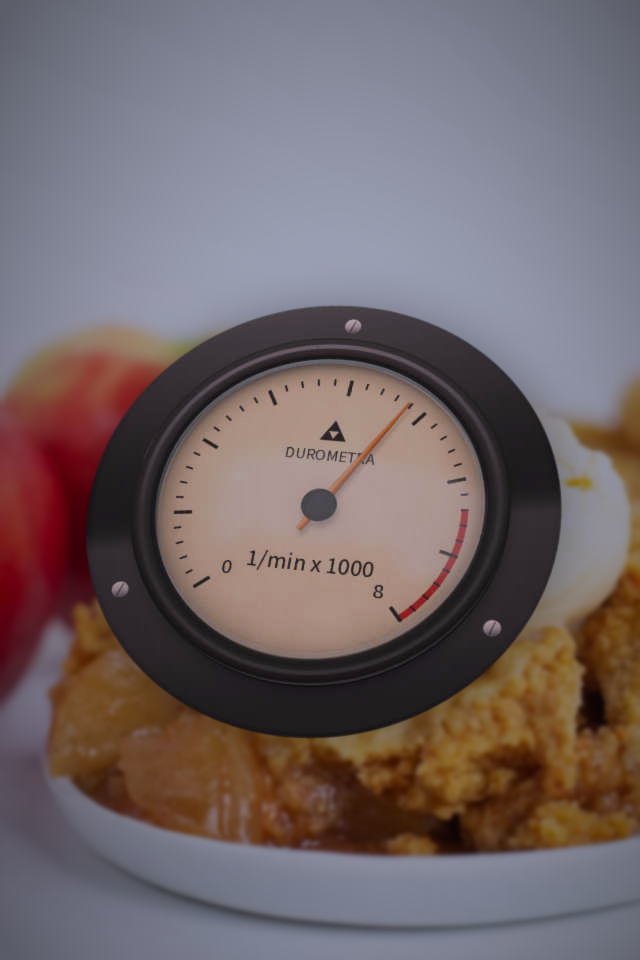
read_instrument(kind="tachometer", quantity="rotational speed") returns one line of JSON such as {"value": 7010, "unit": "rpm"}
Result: {"value": 4800, "unit": "rpm"}
